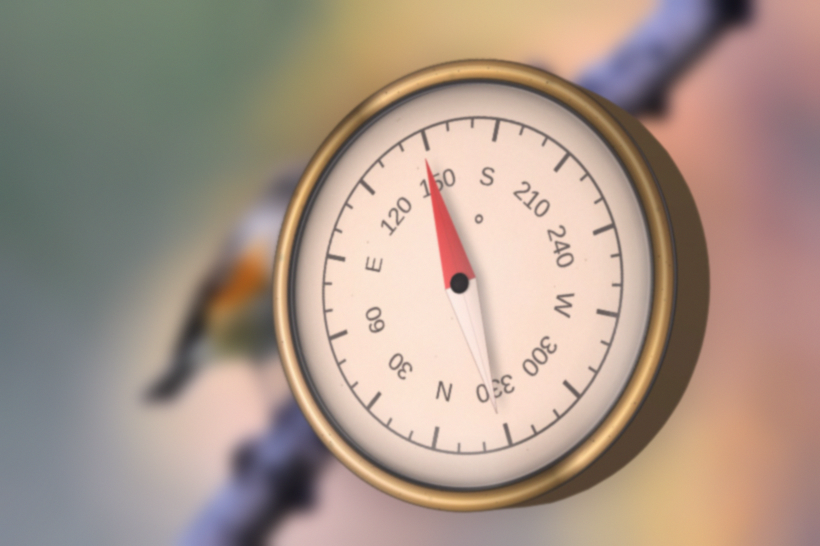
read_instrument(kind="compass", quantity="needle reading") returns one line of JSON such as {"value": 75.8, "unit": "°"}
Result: {"value": 150, "unit": "°"}
